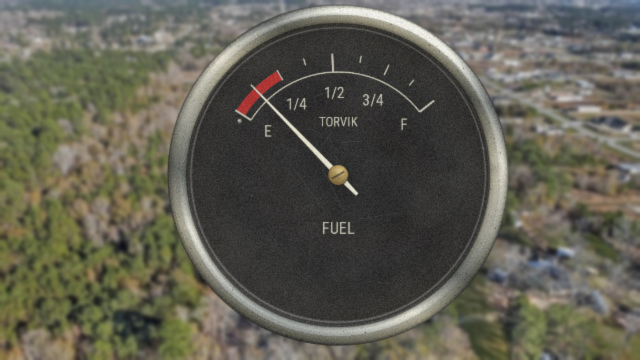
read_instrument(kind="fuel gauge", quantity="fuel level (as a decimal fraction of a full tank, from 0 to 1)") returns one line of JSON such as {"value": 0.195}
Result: {"value": 0.125}
